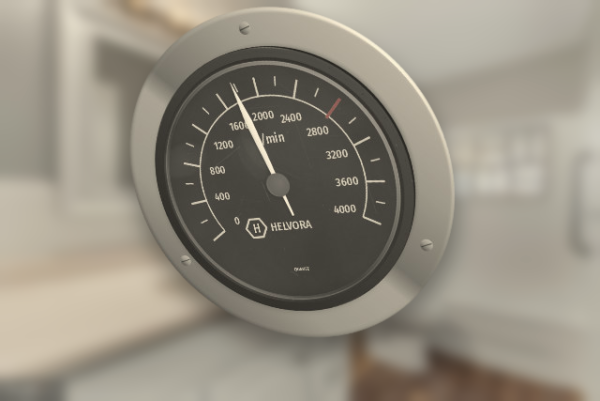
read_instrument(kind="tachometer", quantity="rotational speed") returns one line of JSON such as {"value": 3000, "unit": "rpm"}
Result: {"value": 1800, "unit": "rpm"}
